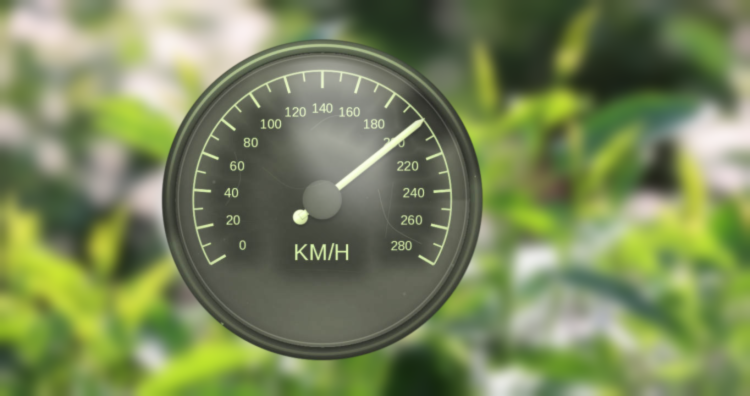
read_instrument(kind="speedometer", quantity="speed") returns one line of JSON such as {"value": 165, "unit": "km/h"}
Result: {"value": 200, "unit": "km/h"}
